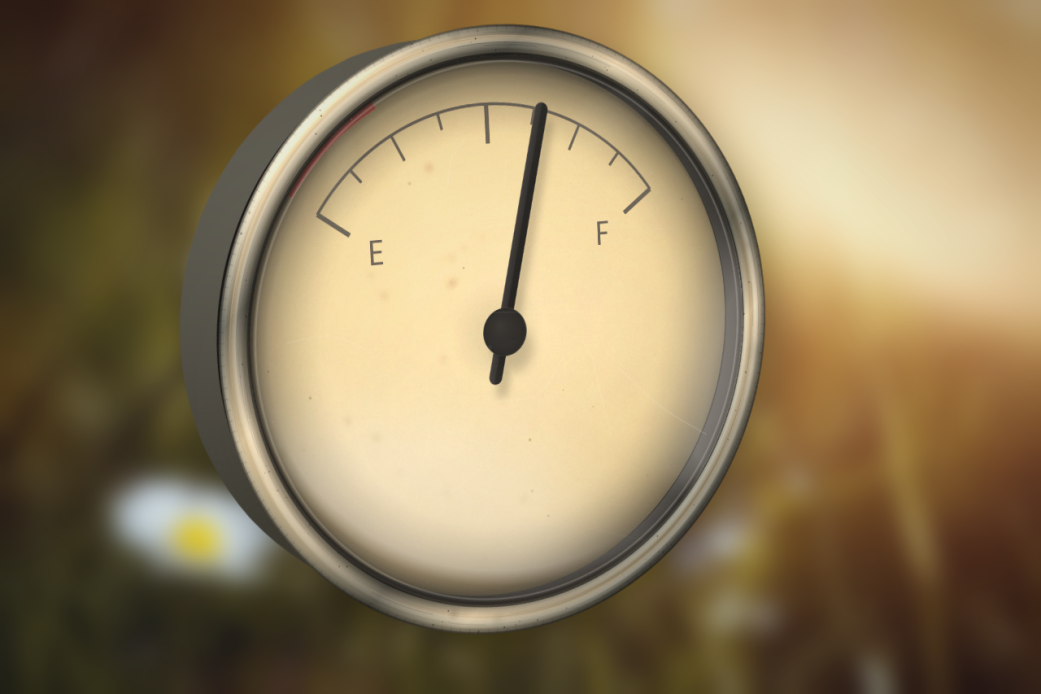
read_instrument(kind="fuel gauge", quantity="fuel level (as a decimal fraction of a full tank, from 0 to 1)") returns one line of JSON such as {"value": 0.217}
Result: {"value": 0.625}
